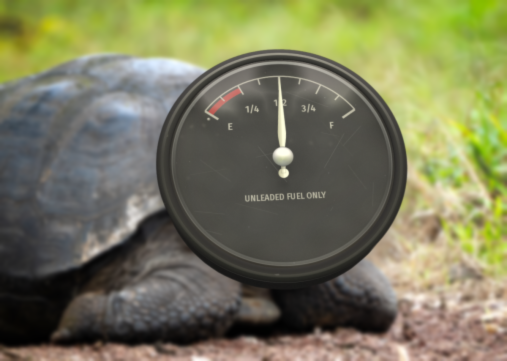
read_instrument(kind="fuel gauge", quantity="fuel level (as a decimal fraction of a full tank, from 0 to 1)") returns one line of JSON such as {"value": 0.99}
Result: {"value": 0.5}
